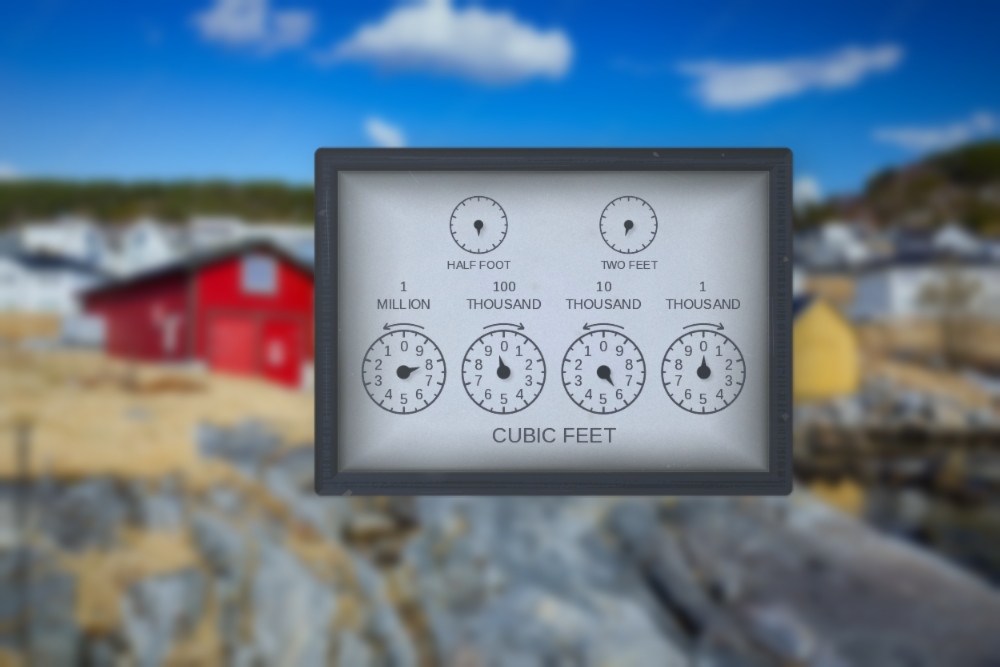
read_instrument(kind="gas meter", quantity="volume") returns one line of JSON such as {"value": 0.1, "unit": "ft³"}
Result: {"value": 796000, "unit": "ft³"}
